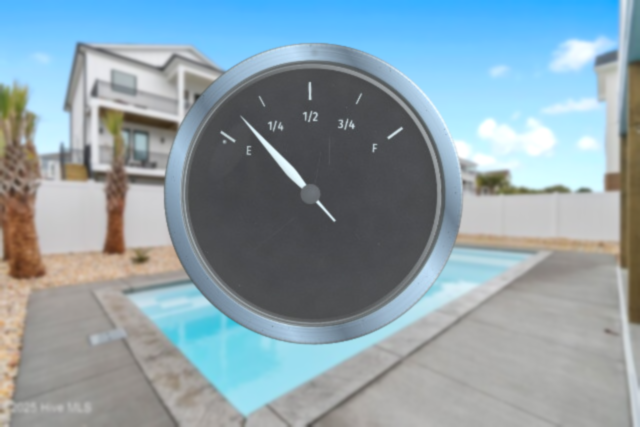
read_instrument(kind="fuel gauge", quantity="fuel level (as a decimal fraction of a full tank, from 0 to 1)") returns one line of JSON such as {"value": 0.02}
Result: {"value": 0.125}
